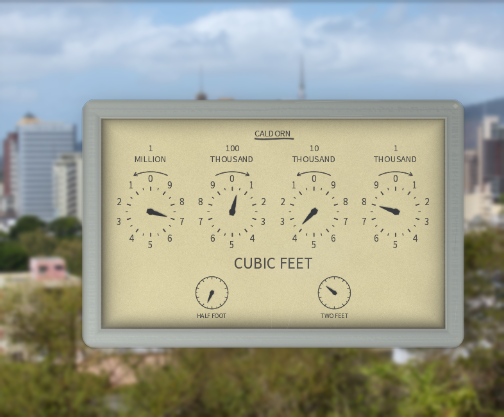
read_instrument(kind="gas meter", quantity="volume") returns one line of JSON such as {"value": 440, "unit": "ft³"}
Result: {"value": 703800, "unit": "ft³"}
